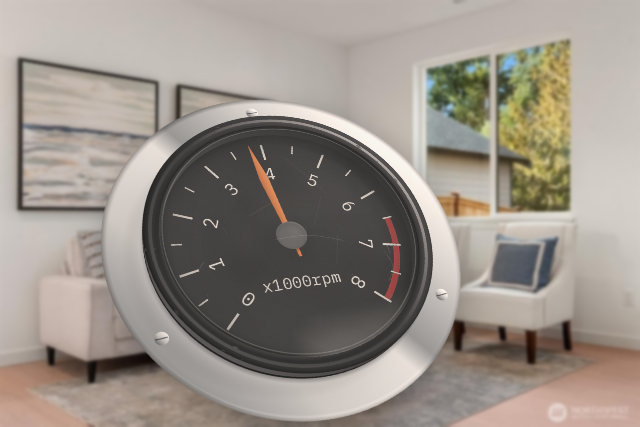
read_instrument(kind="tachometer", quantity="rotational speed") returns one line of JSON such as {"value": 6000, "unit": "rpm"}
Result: {"value": 3750, "unit": "rpm"}
